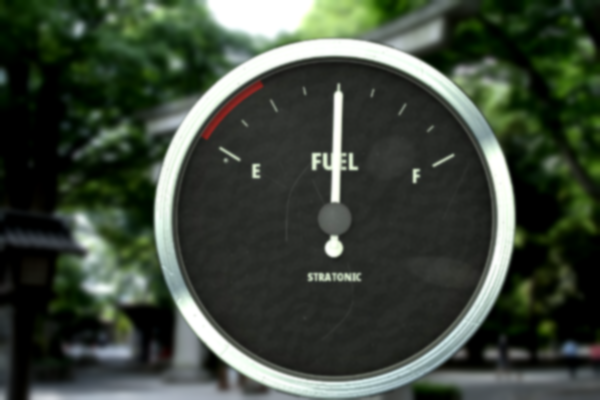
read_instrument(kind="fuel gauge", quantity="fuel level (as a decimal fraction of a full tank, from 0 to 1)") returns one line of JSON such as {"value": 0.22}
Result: {"value": 0.5}
